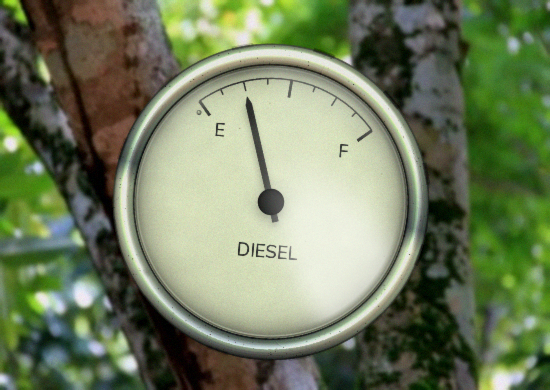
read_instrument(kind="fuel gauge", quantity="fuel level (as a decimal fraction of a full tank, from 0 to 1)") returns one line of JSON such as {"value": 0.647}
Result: {"value": 0.25}
